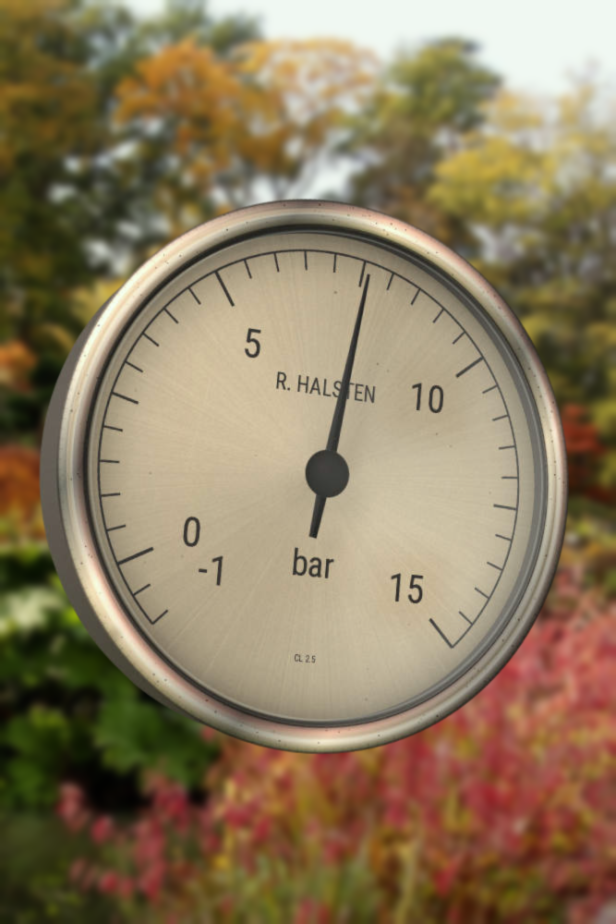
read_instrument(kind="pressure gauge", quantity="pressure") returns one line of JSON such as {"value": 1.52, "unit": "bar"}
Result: {"value": 7.5, "unit": "bar"}
